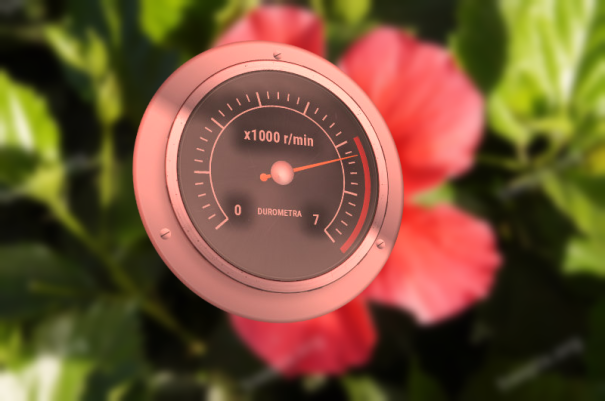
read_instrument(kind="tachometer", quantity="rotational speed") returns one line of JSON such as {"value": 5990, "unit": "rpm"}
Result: {"value": 5300, "unit": "rpm"}
